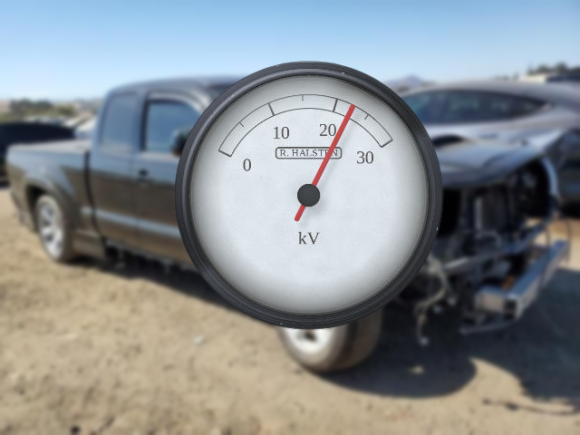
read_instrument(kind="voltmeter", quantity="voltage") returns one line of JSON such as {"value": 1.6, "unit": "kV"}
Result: {"value": 22.5, "unit": "kV"}
